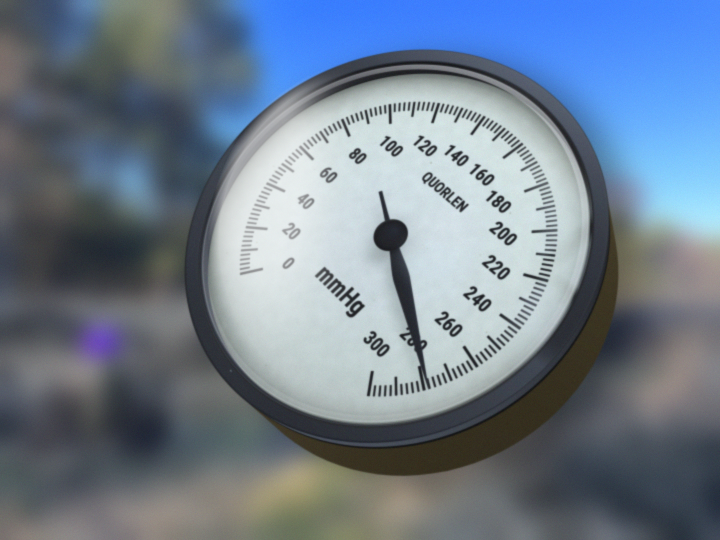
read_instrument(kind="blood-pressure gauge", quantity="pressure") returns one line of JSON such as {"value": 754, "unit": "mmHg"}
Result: {"value": 278, "unit": "mmHg"}
